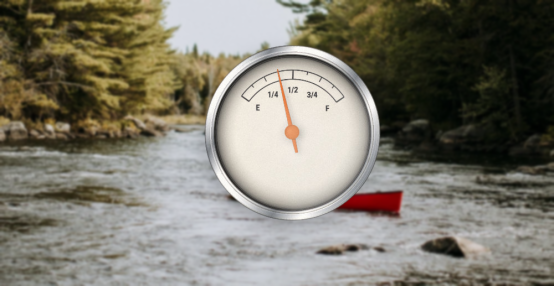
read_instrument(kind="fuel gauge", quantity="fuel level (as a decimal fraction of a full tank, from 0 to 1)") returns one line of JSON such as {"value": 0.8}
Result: {"value": 0.375}
